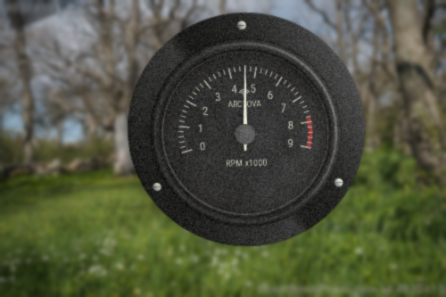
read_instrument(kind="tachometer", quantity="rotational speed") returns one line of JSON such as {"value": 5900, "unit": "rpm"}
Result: {"value": 4600, "unit": "rpm"}
